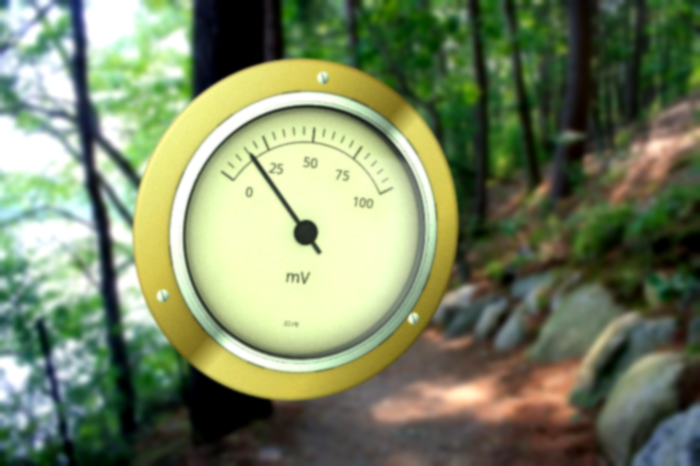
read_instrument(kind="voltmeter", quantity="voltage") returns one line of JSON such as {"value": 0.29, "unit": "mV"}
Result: {"value": 15, "unit": "mV"}
